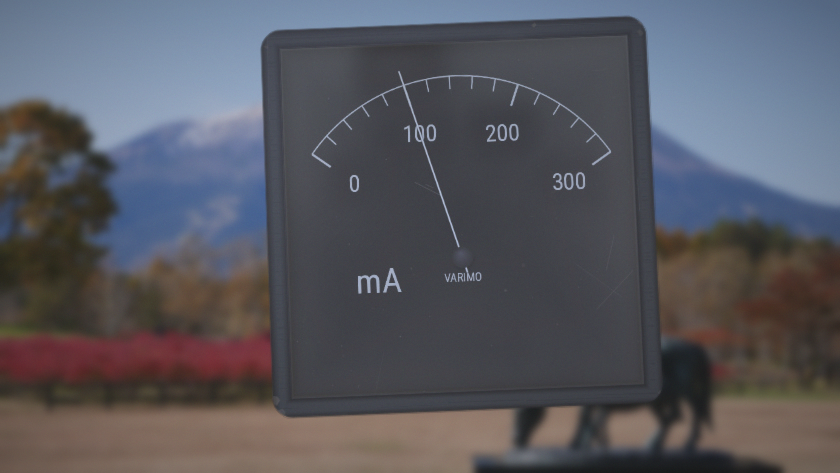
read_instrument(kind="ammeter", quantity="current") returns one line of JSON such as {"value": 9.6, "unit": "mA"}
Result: {"value": 100, "unit": "mA"}
